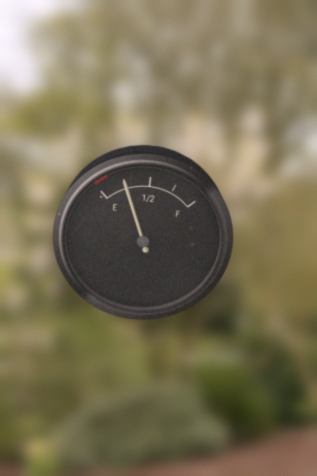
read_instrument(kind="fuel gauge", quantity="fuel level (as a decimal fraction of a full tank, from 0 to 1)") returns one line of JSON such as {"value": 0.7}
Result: {"value": 0.25}
